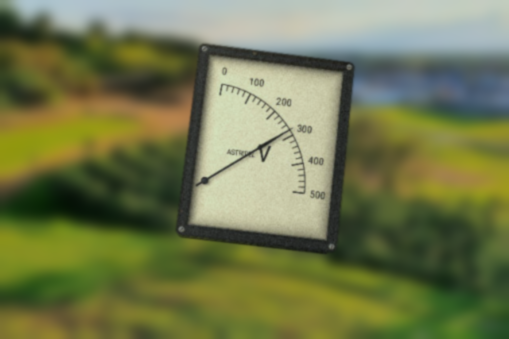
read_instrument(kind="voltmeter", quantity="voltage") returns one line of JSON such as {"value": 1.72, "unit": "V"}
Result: {"value": 280, "unit": "V"}
